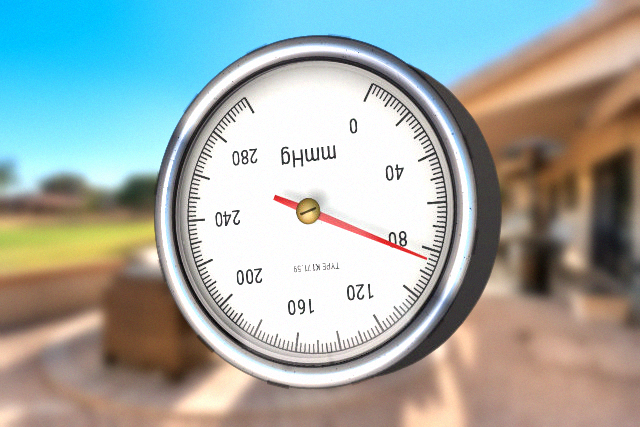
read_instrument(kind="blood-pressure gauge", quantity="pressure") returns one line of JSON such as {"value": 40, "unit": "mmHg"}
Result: {"value": 84, "unit": "mmHg"}
